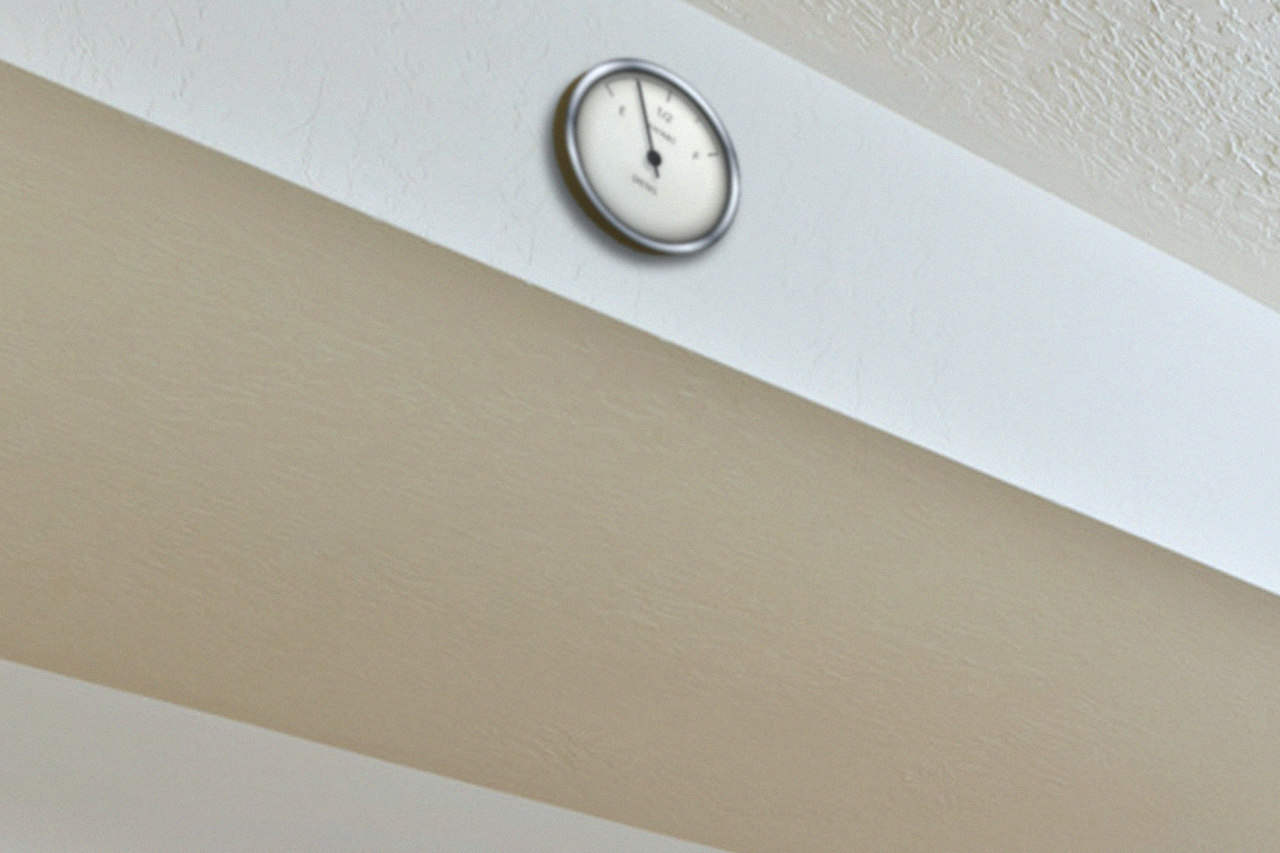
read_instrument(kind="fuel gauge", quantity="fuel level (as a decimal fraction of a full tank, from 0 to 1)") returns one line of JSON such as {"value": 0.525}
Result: {"value": 0.25}
